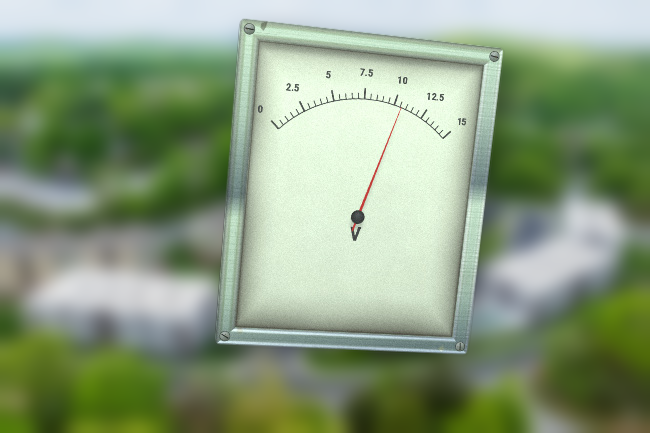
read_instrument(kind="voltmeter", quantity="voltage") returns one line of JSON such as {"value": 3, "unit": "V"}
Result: {"value": 10.5, "unit": "V"}
